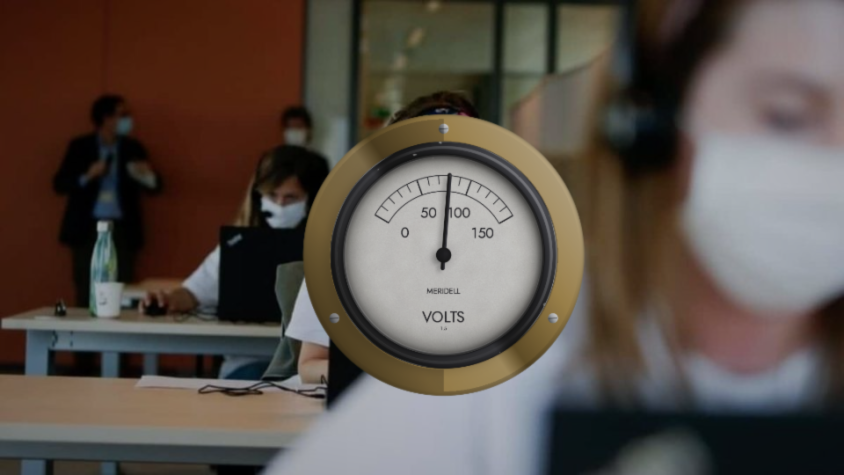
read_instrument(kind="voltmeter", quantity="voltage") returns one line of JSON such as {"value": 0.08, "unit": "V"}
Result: {"value": 80, "unit": "V"}
